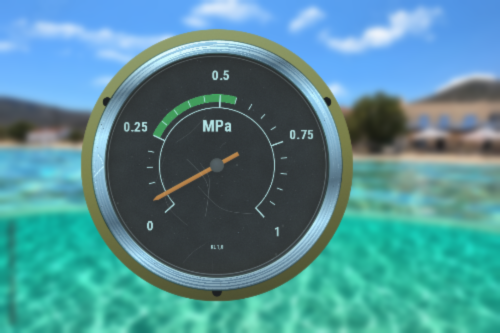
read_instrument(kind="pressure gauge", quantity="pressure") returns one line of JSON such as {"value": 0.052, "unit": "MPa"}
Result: {"value": 0.05, "unit": "MPa"}
